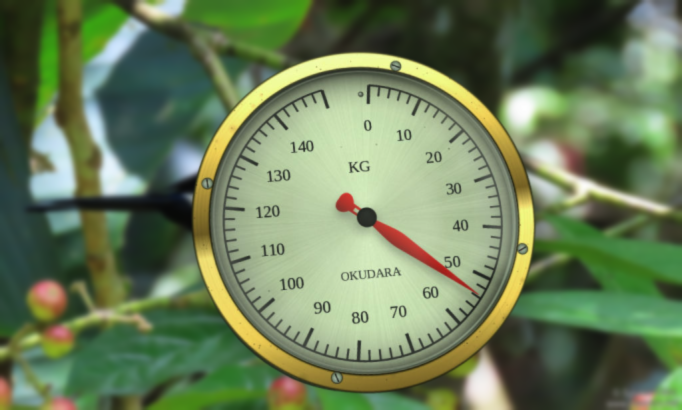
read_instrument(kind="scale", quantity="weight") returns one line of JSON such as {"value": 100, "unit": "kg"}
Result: {"value": 54, "unit": "kg"}
